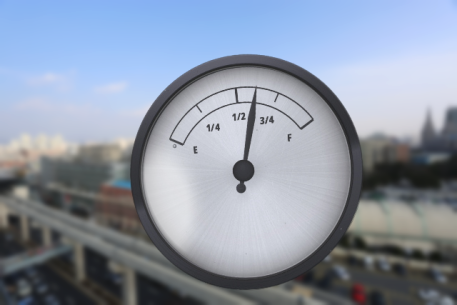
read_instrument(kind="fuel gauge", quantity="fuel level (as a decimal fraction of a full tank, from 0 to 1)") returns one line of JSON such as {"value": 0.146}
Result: {"value": 0.625}
